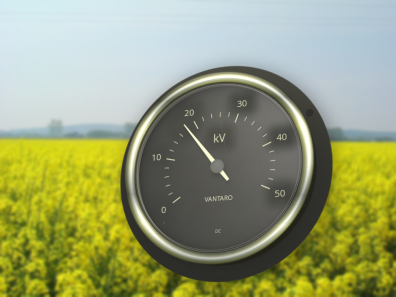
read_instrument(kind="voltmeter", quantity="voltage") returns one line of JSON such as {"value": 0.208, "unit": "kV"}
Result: {"value": 18, "unit": "kV"}
